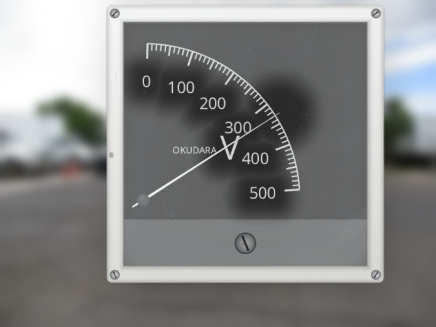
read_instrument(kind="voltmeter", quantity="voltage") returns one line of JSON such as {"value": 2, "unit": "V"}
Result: {"value": 330, "unit": "V"}
